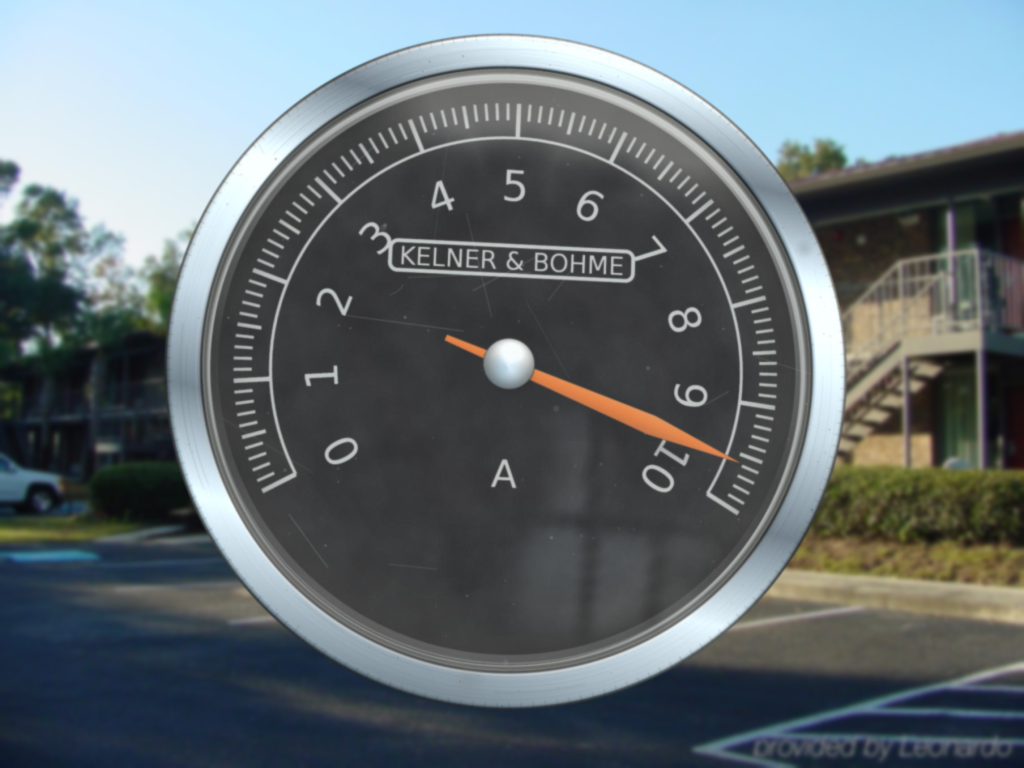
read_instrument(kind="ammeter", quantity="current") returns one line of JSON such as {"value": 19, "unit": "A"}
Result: {"value": 9.6, "unit": "A"}
